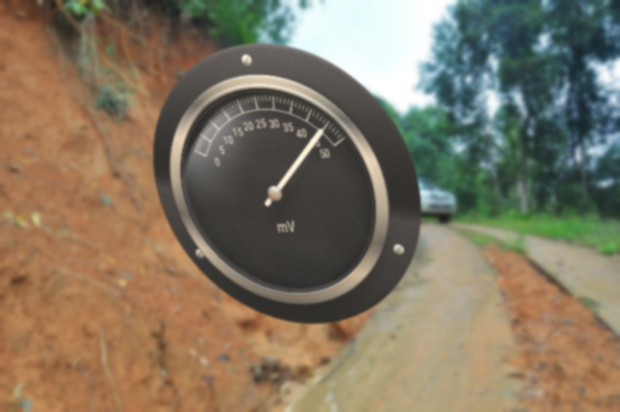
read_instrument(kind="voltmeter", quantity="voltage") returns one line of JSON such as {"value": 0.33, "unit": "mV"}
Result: {"value": 45, "unit": "mV"}
